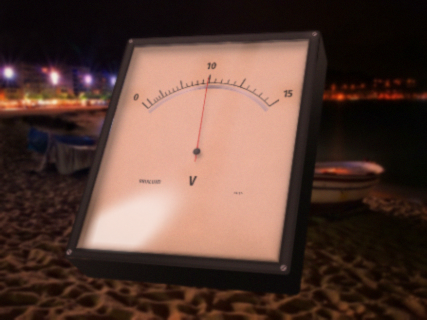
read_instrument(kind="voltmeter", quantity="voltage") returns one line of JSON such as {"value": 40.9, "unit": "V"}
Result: {"value": 10, "unit": "V"}
